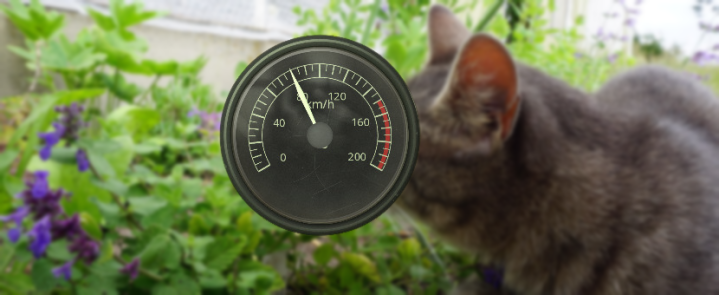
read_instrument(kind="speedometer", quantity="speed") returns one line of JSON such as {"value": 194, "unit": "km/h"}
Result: {"value": 80, "unit": "km/h"}
